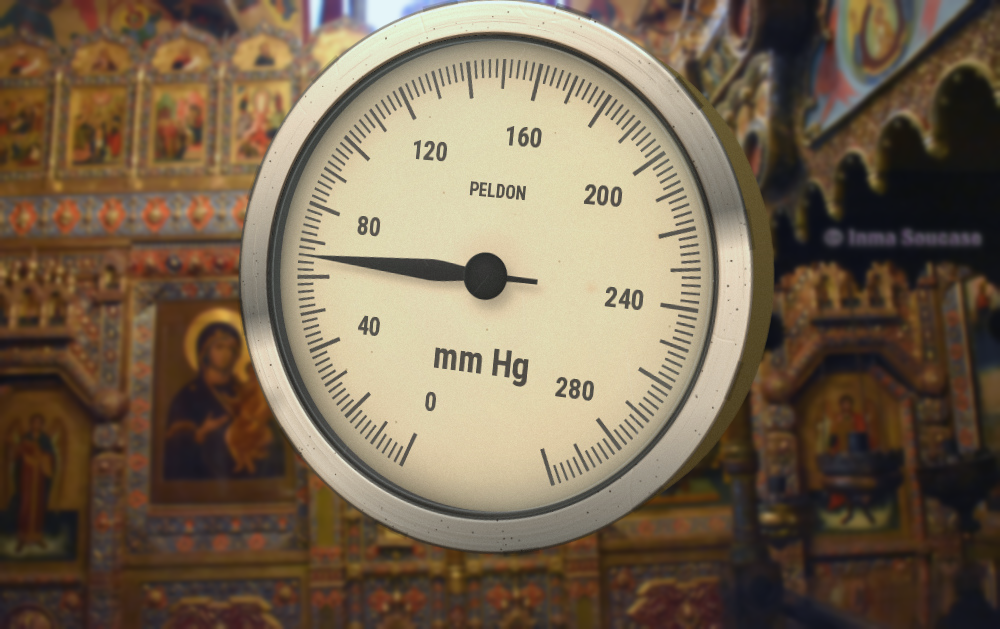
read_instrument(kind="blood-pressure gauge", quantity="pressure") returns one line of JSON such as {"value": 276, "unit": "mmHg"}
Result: {"value": 66, "unit": "mmHg"}
